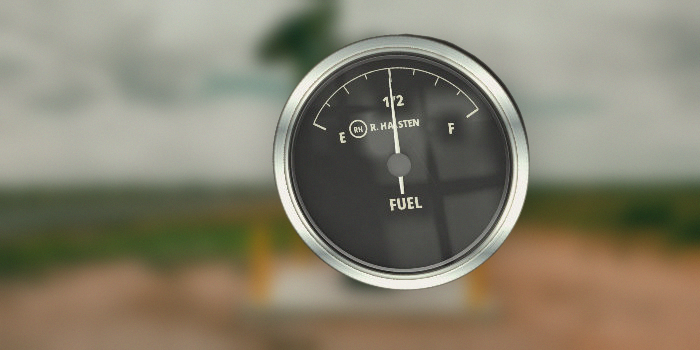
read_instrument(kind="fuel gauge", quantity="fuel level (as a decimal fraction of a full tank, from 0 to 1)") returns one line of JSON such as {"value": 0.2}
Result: {"value": 0.5}
